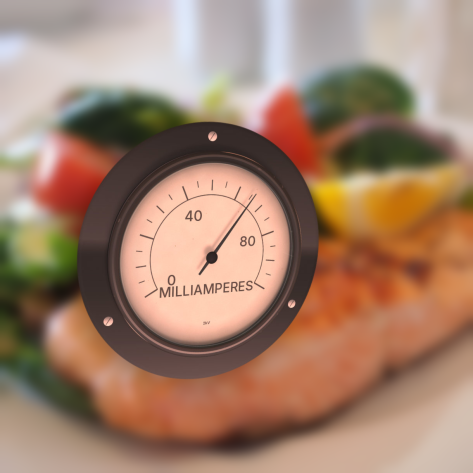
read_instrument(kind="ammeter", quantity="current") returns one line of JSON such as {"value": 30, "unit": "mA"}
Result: {"value": 65, "unit": "mA"}
